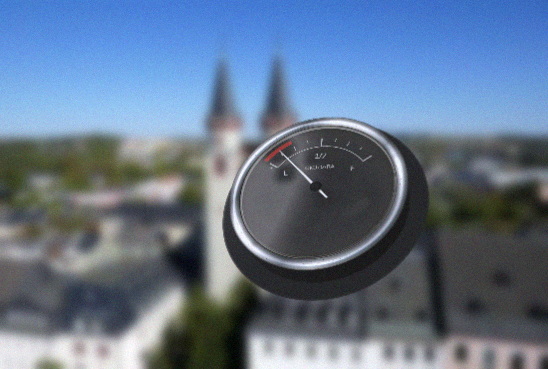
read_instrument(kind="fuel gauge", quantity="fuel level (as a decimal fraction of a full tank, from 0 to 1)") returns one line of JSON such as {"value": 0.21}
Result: {"value": 0.125}
